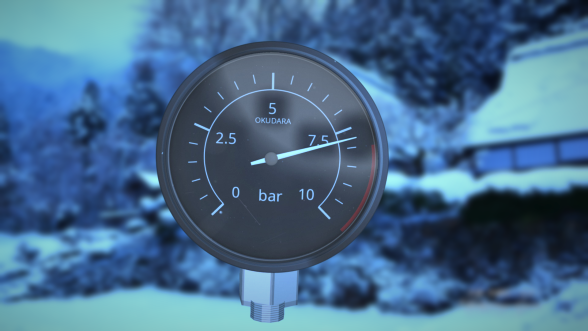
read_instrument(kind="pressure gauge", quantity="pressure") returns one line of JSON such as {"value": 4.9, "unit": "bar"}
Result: {"value": 7.75, "unit": "bar"}
